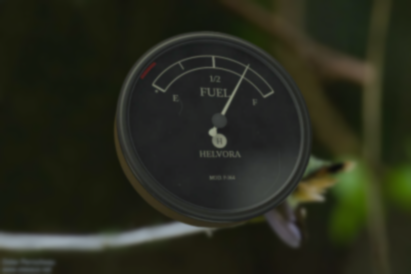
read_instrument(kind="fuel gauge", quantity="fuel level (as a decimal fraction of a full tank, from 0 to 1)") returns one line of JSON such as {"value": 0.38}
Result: {"value": 0.75}
